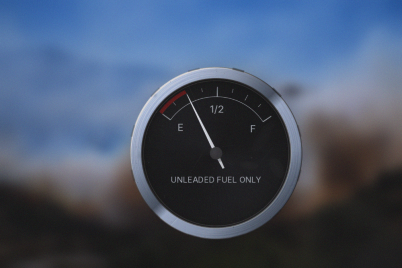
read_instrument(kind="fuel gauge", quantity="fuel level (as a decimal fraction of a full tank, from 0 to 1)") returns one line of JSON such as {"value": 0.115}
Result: {"value": 0.25}
